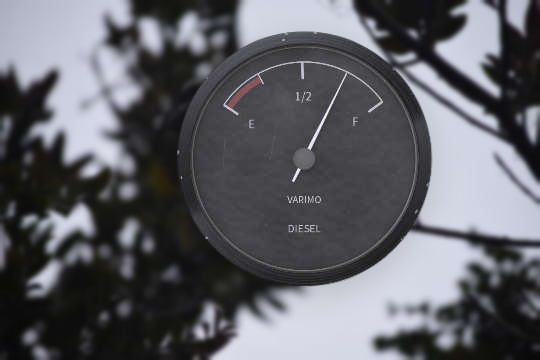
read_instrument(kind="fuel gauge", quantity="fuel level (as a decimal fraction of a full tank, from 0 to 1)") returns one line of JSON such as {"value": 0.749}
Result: {"value": 0.75}
